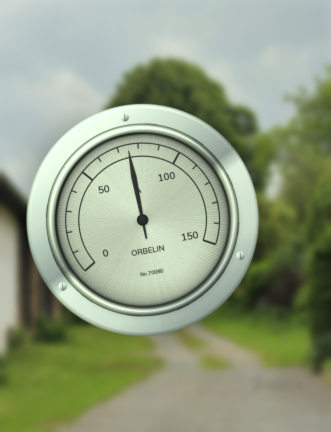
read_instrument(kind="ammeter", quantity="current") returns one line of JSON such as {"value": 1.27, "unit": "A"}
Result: {"value": 75, "unit": "A"}
